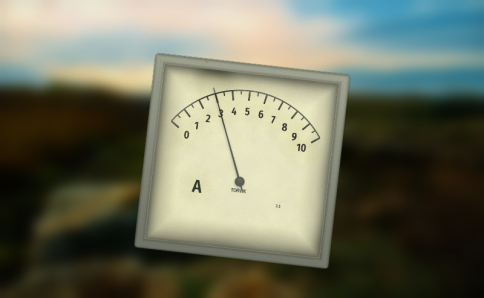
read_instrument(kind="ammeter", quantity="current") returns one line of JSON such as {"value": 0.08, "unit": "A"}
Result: {"value": 3, "unit": "A"}
